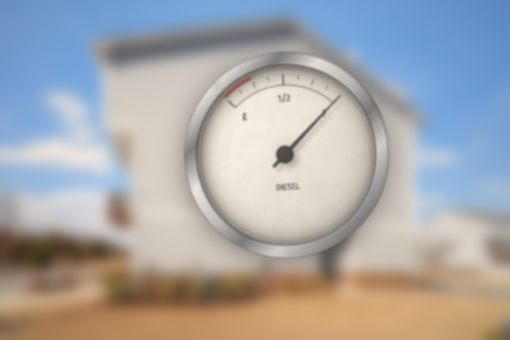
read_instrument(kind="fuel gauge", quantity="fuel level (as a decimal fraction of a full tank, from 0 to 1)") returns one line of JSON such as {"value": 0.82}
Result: {"value": 1}
